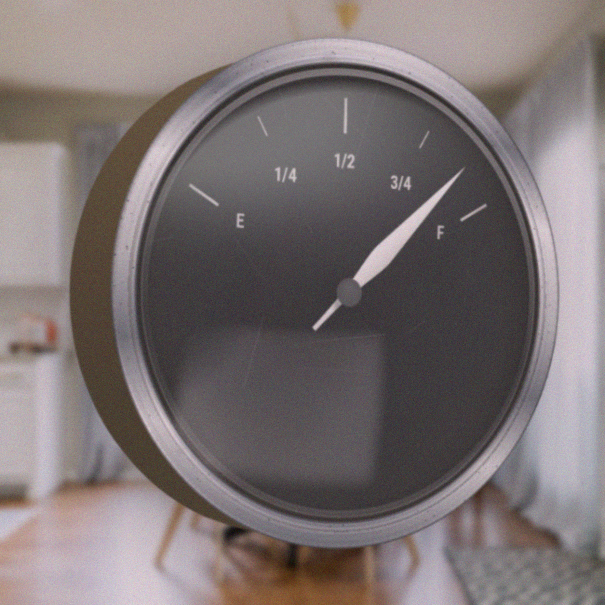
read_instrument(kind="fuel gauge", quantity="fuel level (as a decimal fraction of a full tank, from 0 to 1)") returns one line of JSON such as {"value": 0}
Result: {"value": 0.875}
